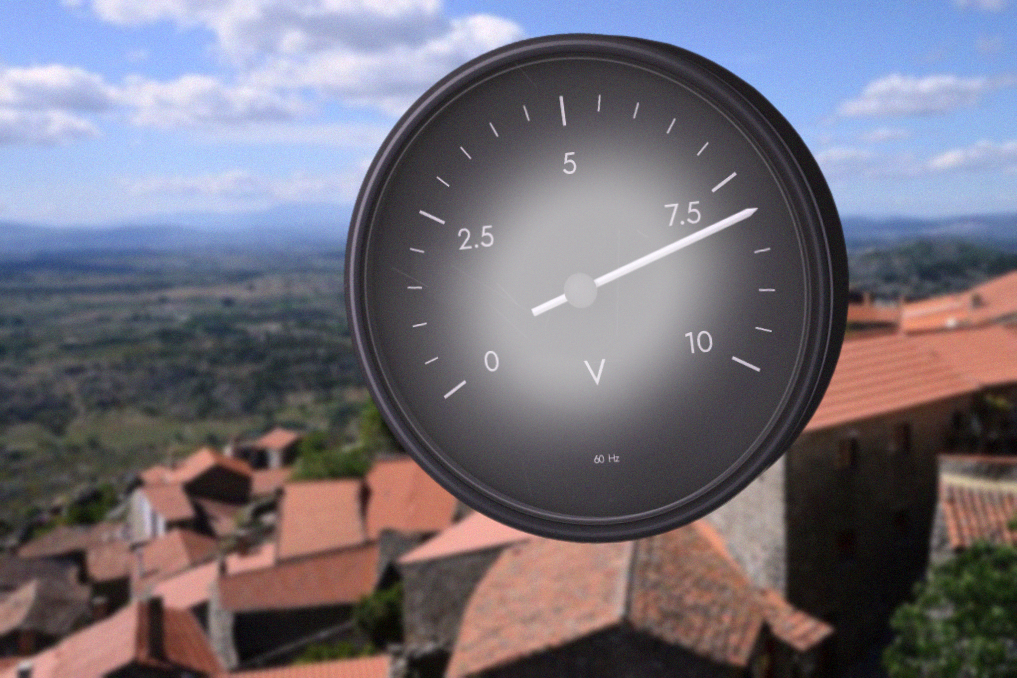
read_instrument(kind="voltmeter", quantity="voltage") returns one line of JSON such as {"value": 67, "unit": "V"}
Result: {"value": 8, "unit": "V"}
